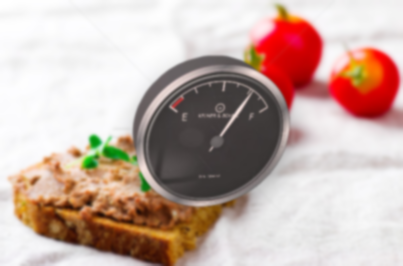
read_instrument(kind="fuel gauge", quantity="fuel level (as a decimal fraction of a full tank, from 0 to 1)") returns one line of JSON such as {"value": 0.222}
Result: {"value": 0.75}
